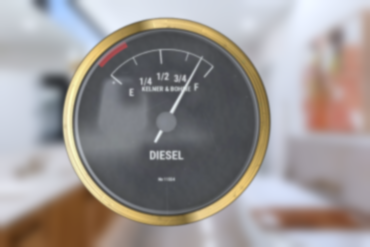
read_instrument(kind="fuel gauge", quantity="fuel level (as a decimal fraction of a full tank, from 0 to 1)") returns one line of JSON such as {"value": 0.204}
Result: {"value": 0.875}
